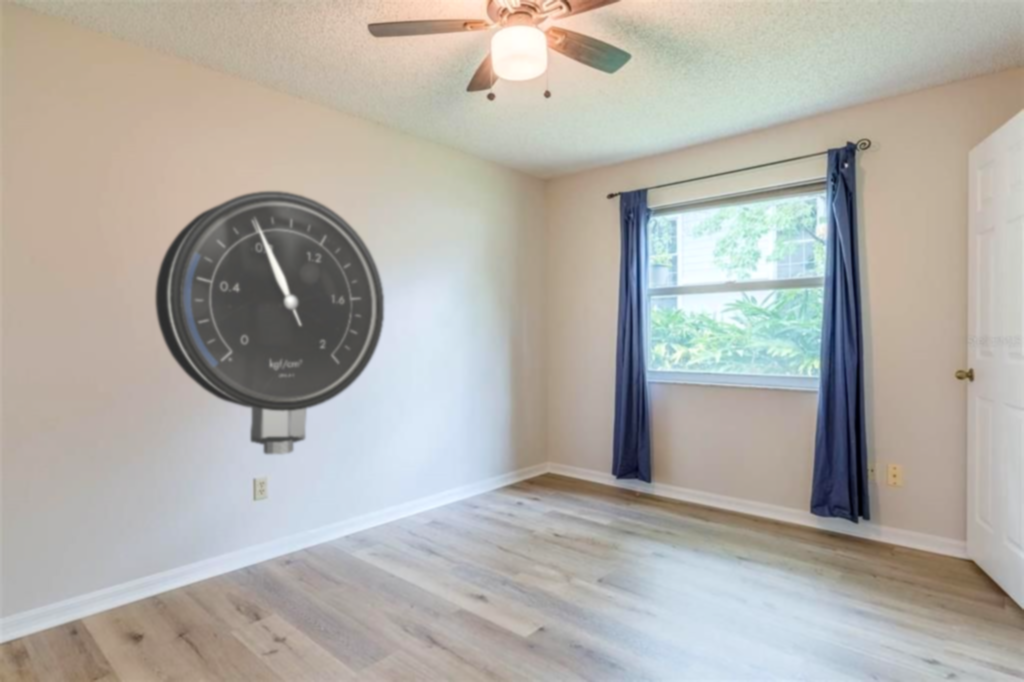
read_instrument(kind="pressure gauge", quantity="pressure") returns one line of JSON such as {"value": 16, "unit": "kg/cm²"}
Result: {"value": 0.8, "unit": "kg/cm²"}
